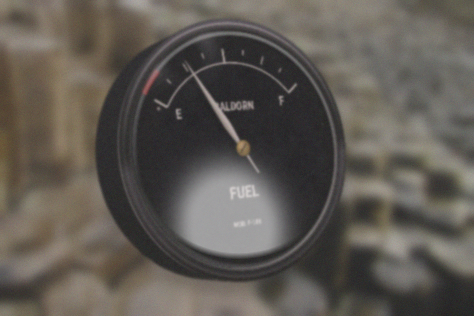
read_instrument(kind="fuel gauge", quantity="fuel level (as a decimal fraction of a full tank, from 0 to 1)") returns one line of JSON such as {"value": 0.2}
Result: {"value": 0.25}
